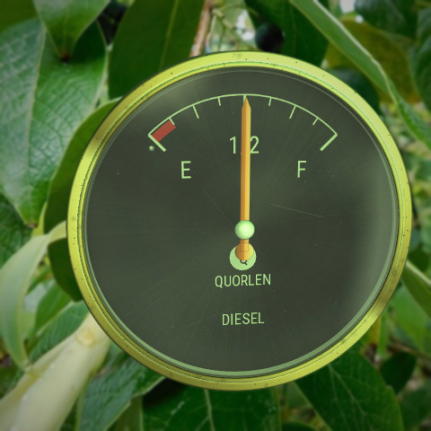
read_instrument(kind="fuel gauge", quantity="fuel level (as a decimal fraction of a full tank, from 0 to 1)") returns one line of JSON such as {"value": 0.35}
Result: {"value": 0.5}
